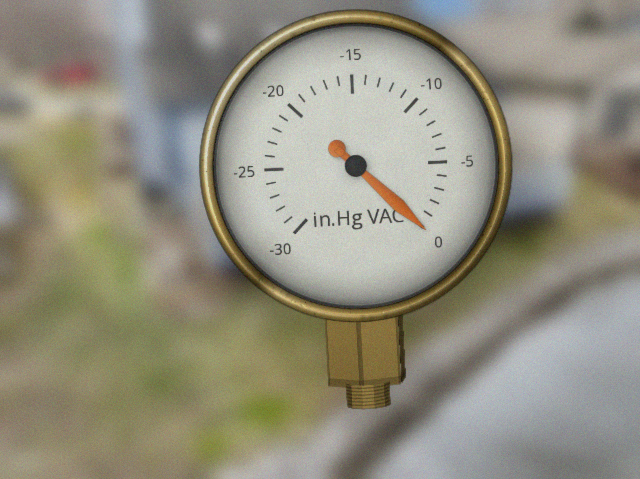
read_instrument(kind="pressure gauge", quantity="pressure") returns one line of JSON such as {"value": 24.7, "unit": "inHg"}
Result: {"value": 0, "unit": "inHg"}
